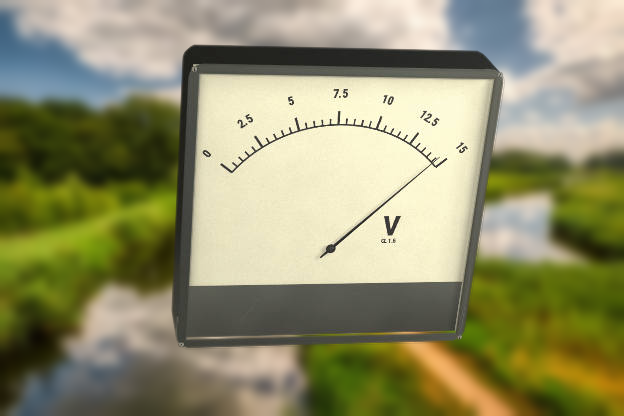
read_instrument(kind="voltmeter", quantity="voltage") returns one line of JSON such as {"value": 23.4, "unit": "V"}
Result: {"value": 14.5, "unit": "V"}
